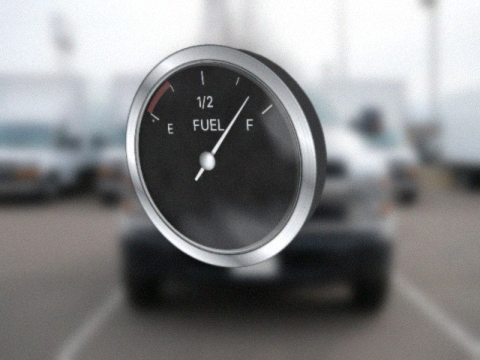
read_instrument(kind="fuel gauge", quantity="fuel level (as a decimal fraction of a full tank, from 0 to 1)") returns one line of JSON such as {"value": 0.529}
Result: {"value": 0.875}
